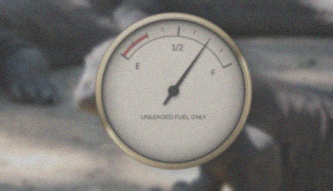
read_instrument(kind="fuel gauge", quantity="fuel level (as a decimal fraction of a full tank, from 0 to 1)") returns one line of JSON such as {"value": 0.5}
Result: {"value": 0.75}
